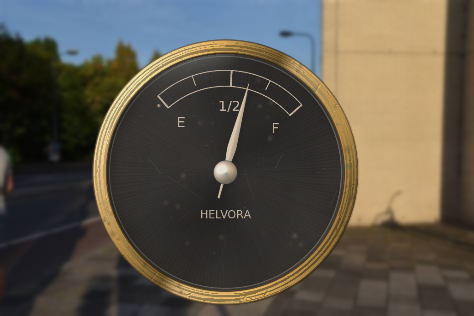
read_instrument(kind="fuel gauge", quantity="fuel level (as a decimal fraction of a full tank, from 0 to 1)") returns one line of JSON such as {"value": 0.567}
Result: {"value": 0.625}
